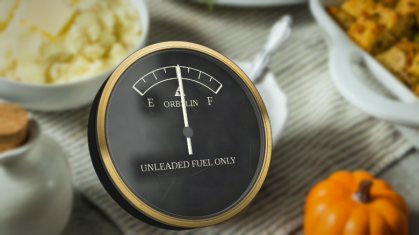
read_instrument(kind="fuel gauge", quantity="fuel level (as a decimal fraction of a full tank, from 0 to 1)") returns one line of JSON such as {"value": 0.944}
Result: {"value": 0.5}
